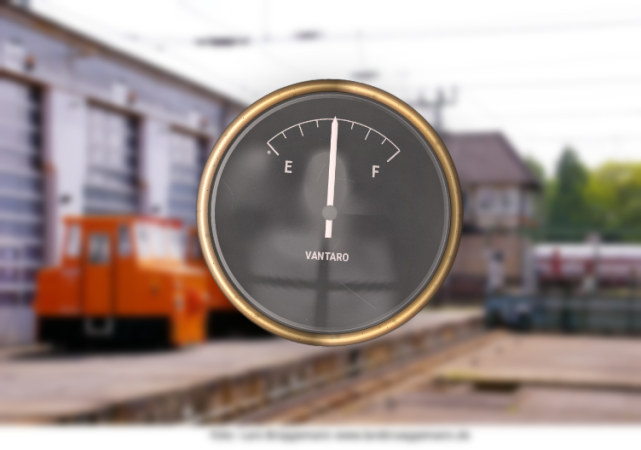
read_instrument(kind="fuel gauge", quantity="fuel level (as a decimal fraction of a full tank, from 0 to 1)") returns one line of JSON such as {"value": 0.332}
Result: {"value": 0.5}
